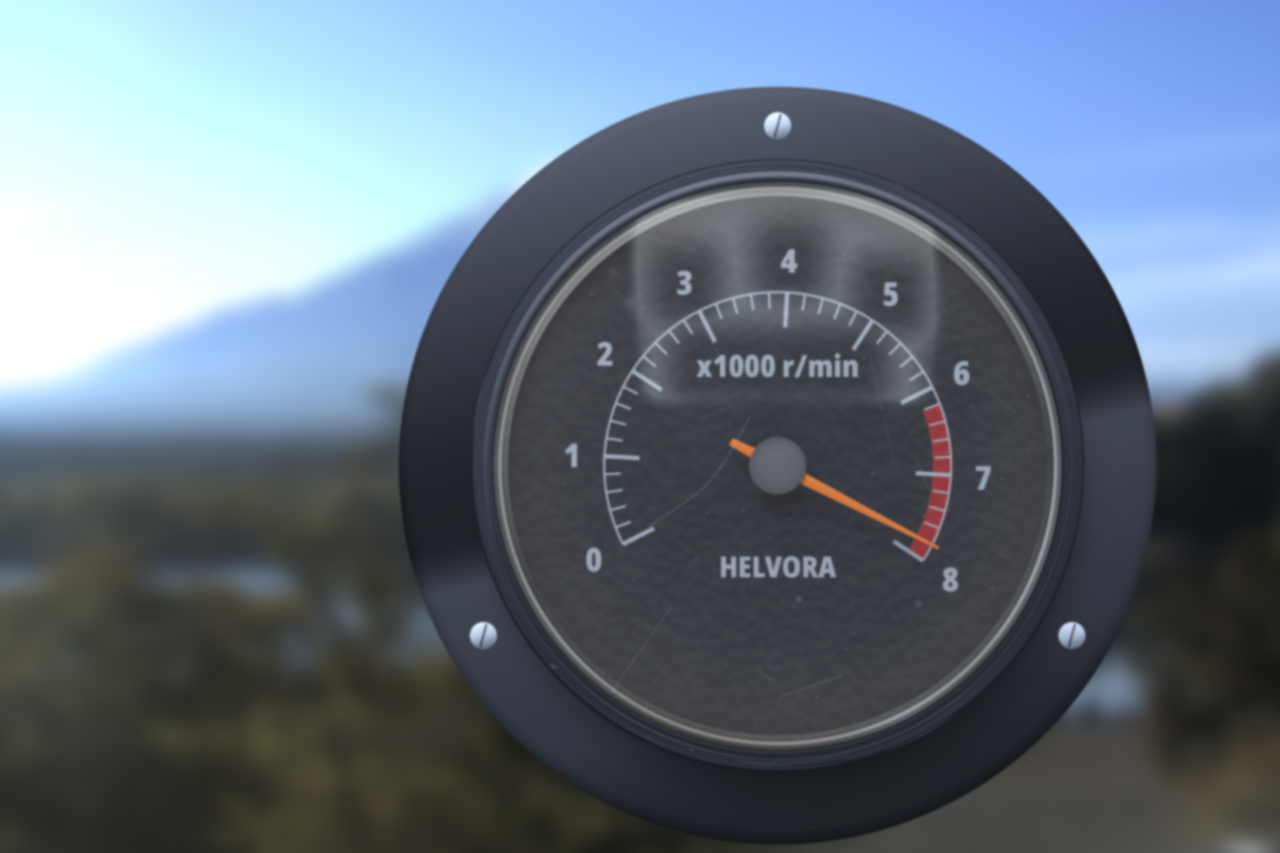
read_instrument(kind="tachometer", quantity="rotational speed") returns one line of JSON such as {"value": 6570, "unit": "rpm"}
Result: {"value": 7800, "unit": "rpm"}
